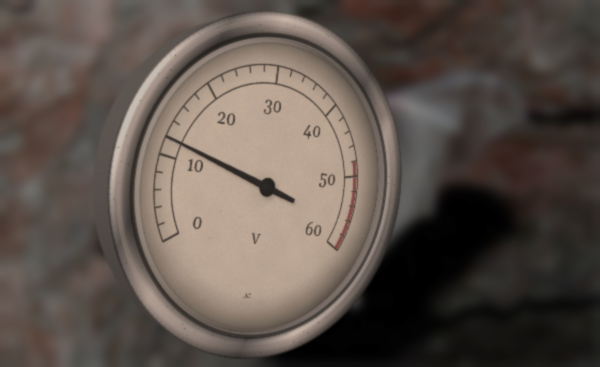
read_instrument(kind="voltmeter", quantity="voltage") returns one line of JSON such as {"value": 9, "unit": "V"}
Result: {"value": 12, "unit": "V"}
